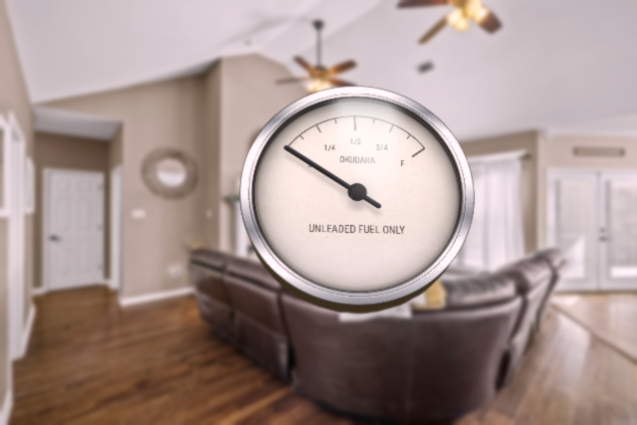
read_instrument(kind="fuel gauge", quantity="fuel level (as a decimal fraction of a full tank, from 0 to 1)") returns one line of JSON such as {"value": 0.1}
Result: {"value": 0}
